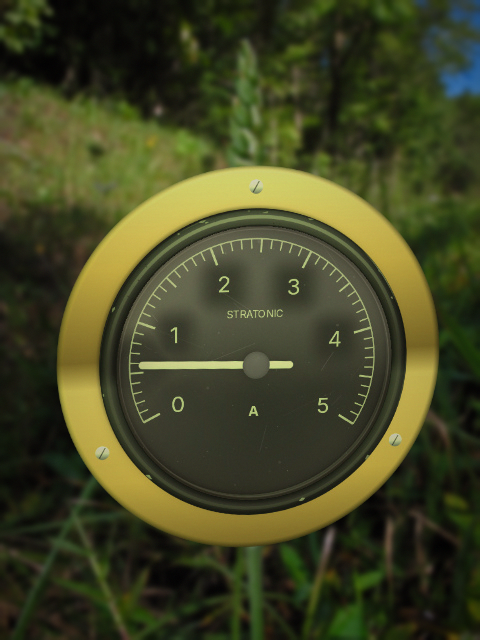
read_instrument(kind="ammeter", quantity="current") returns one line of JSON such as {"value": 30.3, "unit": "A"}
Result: {"value": 0.6, "unit": "A"}
